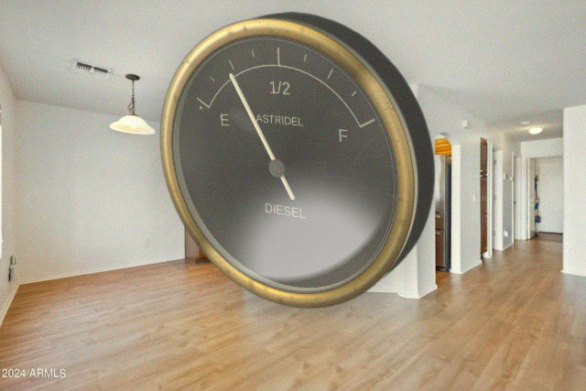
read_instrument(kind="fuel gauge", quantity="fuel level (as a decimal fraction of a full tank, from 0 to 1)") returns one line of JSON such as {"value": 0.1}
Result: {"value": 0.25}
